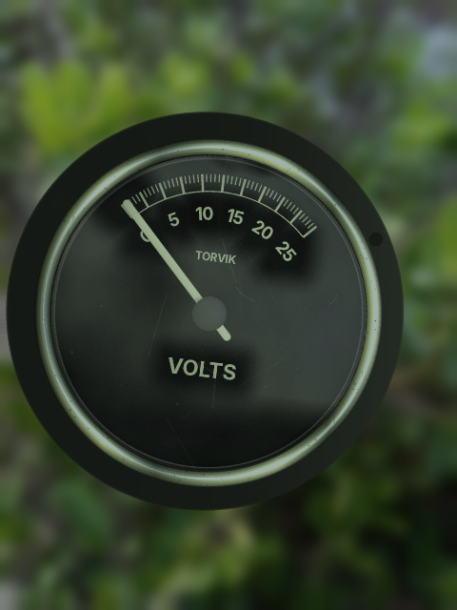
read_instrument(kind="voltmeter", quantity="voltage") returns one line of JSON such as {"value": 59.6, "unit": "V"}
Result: {"value": 0.5, "unit": "V"}
